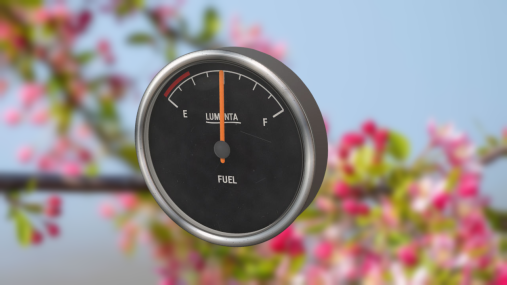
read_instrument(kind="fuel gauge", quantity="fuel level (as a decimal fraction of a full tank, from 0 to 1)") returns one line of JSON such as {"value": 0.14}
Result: {"value": 0.5}
